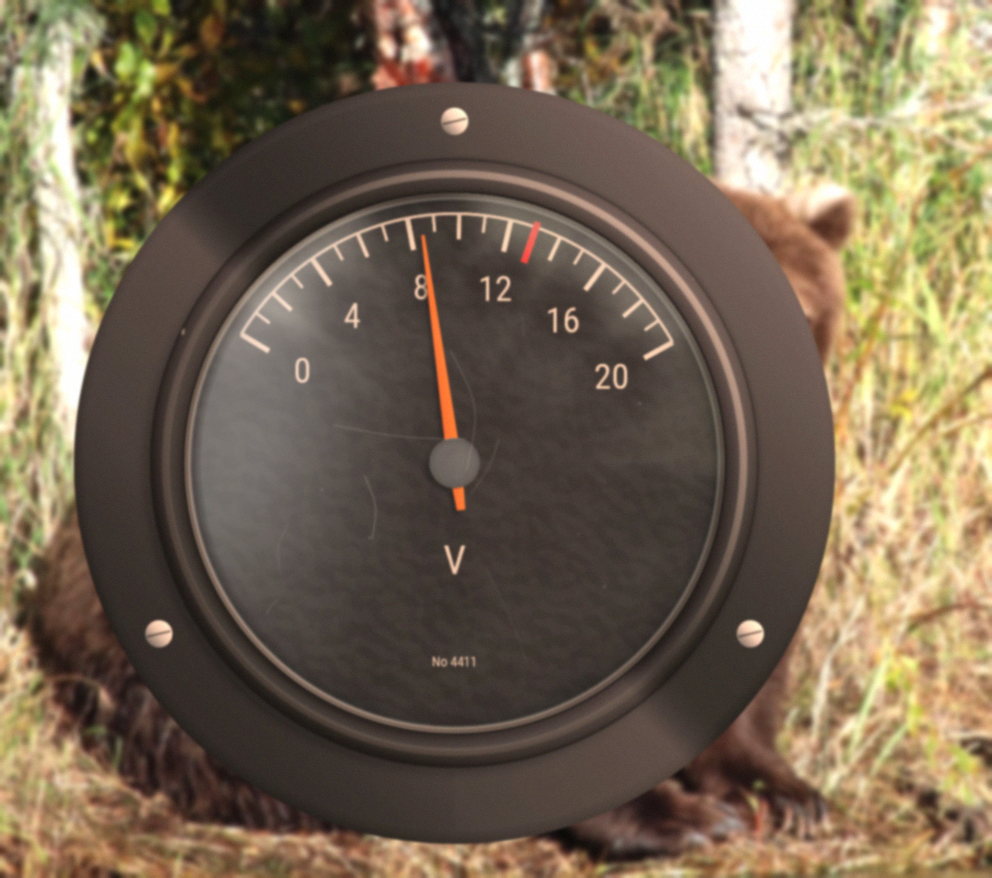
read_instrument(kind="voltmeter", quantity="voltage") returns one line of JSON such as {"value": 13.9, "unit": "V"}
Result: {"value": 8.5, "unit": "V"}
